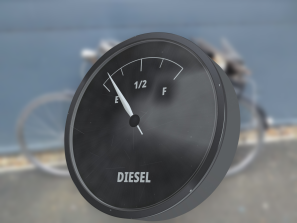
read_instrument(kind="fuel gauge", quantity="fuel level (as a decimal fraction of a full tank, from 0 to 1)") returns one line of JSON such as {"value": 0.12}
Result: {"value": 0.125}
